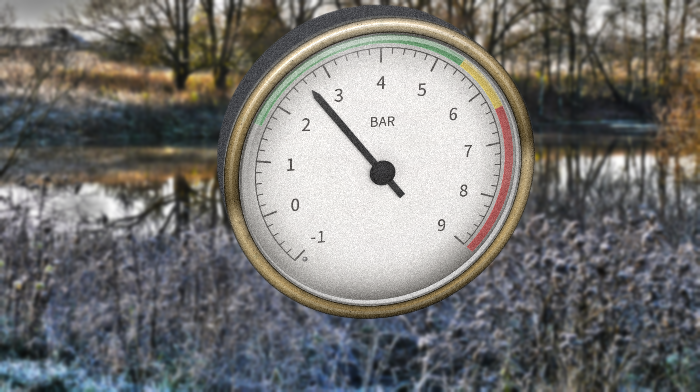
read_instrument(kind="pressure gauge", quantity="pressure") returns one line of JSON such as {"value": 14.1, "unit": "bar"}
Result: {"value": 2.6, "unit": "bar"}
